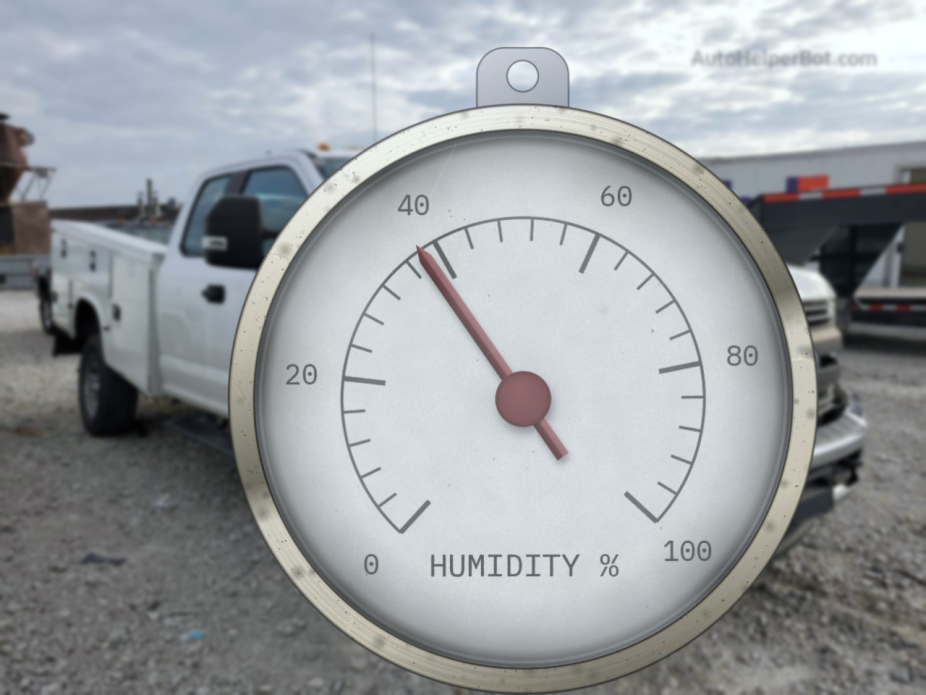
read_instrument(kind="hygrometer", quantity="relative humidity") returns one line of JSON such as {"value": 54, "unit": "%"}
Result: {"value": 38, "unit": "%"}
